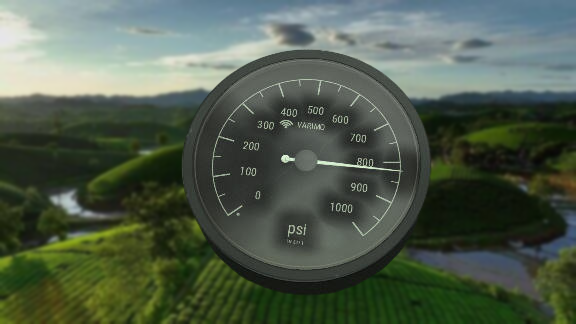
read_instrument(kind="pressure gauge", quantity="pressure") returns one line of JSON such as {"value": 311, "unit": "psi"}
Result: {"value": 825, "unit": "psi"}
